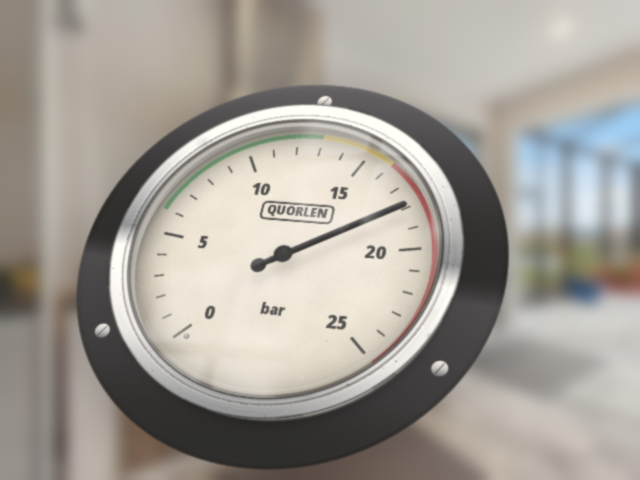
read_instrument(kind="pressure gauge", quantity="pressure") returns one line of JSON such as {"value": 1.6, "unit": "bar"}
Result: {"value": 18, "unit": "bar"}
